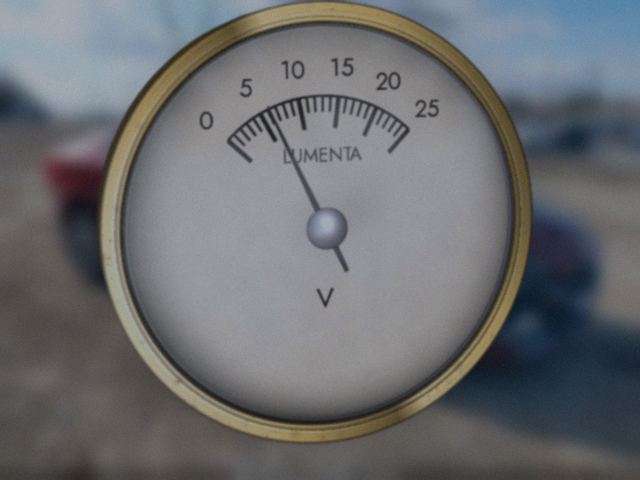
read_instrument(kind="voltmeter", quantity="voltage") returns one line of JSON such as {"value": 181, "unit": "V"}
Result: {"value": 6, "unit": "V"}
